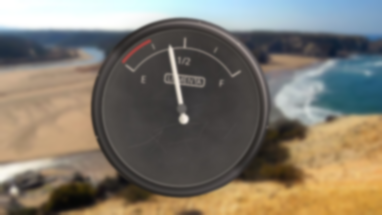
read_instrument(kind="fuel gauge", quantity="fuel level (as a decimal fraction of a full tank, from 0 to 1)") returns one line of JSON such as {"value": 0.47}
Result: {"value": 0.375}
